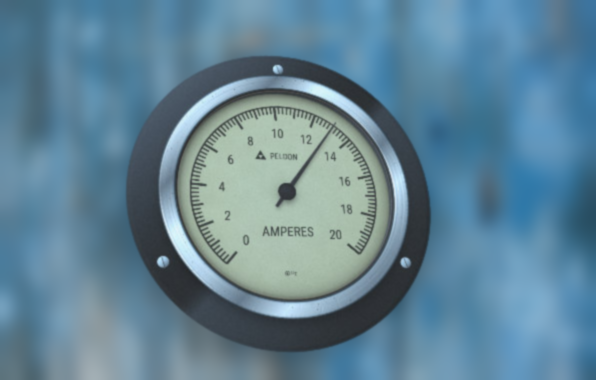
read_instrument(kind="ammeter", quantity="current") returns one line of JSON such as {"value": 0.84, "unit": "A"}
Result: {"value": 13, "unit": "A"}
